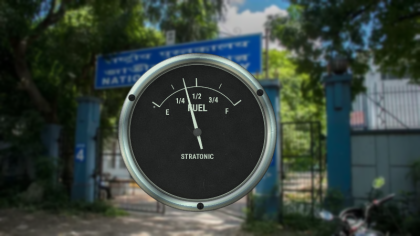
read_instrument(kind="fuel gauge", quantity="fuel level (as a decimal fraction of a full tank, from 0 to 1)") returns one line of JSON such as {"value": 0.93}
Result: {"value": 0.375}
